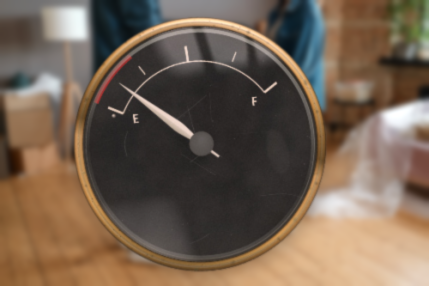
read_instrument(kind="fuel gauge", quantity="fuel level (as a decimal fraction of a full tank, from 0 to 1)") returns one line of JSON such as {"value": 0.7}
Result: {"value": 0.125}
